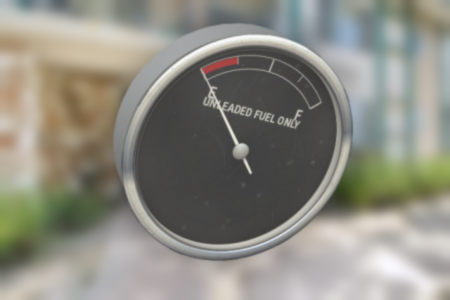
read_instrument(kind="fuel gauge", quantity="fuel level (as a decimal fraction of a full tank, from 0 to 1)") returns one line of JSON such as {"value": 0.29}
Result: {"value": 0}
